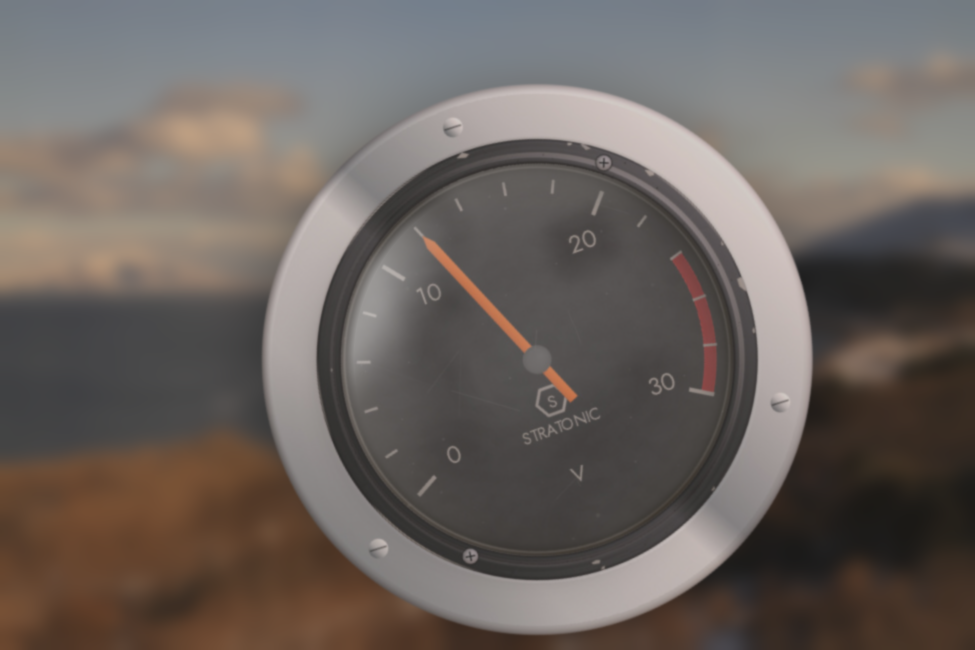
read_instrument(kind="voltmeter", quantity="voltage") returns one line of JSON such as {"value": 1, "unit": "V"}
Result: {"value": 12, "unit": "V"}
